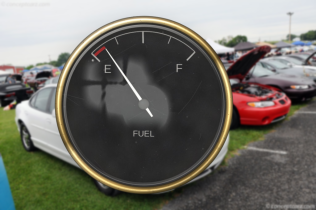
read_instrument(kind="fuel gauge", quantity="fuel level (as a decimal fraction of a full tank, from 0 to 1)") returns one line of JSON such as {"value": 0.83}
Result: {"value": 0.125}
